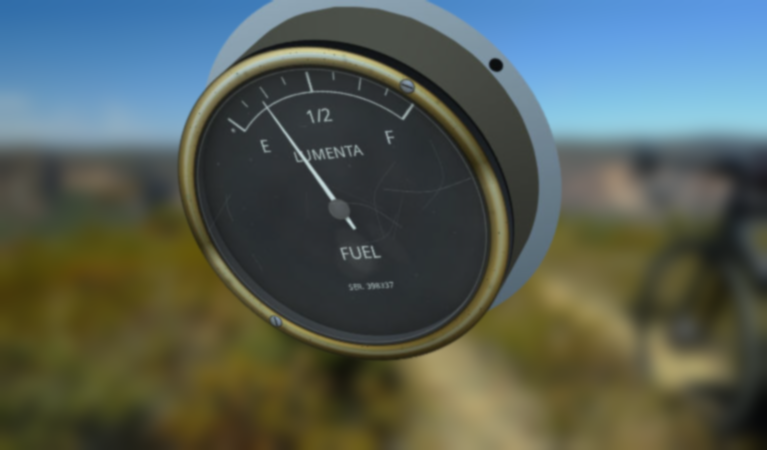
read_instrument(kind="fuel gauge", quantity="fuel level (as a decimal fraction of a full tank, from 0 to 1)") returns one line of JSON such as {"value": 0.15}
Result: {"value": 0.25}
